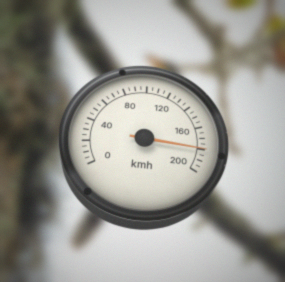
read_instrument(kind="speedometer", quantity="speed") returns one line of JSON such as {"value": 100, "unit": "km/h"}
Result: {"value": 180, "unit": "km/h"}
